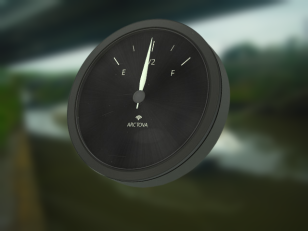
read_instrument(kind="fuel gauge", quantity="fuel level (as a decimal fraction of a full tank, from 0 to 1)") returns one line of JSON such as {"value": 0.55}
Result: {"value": 0.5}
